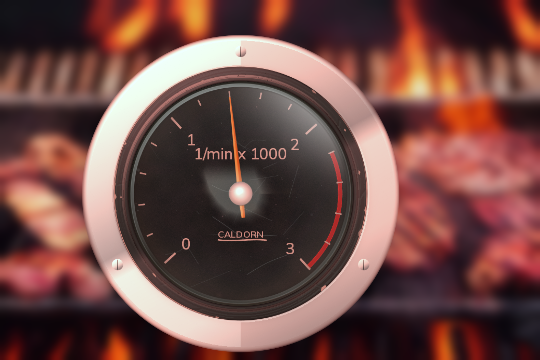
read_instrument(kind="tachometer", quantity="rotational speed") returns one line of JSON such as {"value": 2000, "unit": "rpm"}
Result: {"value": 1400, "unit": "rpm"}
